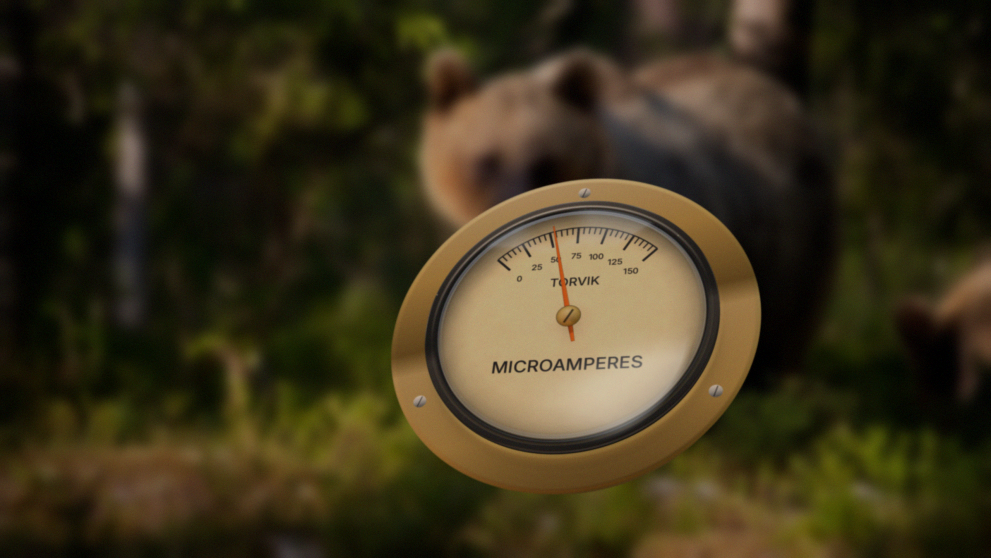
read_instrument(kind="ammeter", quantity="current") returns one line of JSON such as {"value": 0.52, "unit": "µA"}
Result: {"value": 55, "unit": "µA"}
